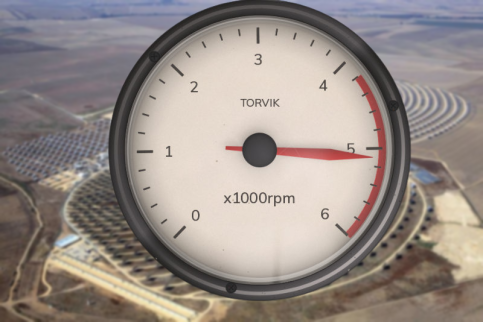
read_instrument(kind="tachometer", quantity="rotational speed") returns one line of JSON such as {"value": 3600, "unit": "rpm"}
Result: {"value": 5100, "unit": "rpm"}
